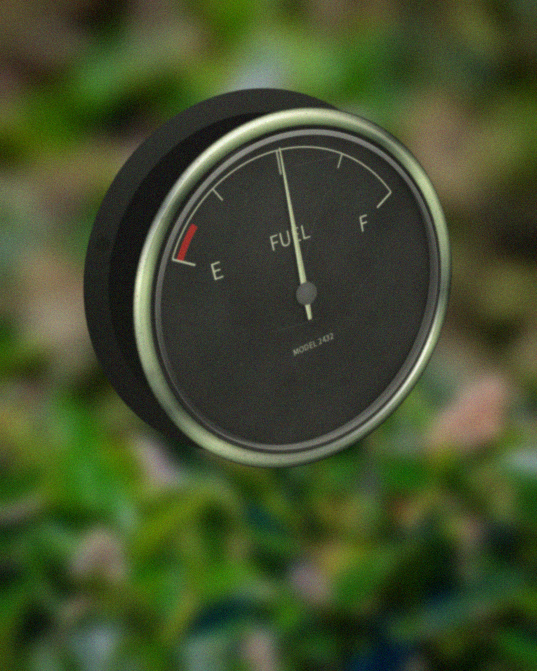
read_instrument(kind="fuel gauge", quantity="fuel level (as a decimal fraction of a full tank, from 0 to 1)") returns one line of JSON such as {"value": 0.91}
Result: {"value": 0.5}
